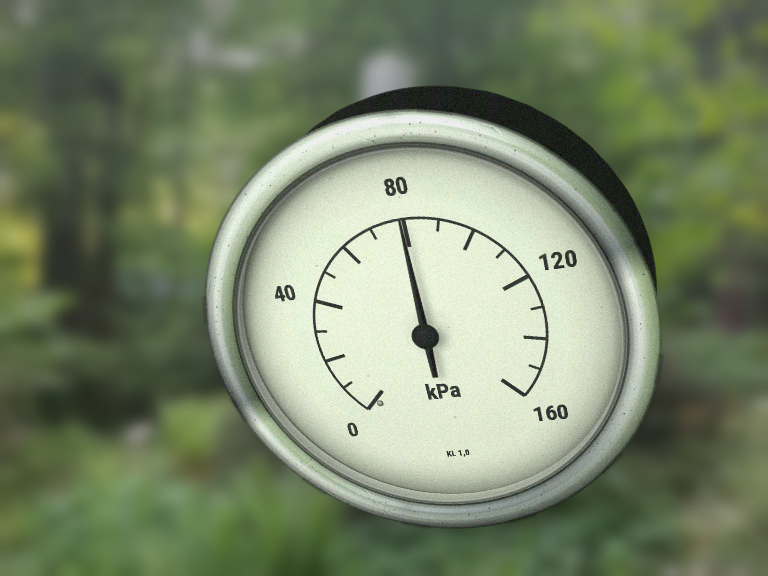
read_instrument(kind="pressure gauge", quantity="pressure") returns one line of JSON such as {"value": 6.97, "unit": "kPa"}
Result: {"value": 80, "unit": "kPa"}
